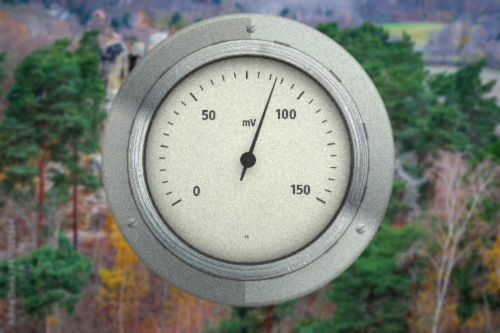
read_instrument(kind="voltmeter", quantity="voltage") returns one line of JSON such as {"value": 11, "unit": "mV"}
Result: {"value": 87.5, "unit": "mV"}
